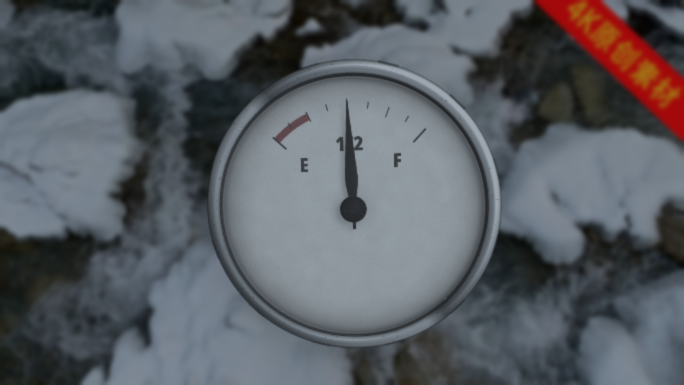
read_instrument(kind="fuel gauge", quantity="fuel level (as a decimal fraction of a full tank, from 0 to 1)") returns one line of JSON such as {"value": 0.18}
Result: {"value": 0.5}
